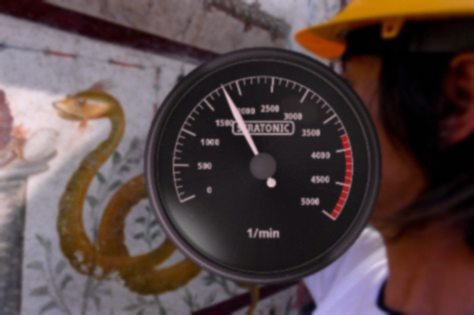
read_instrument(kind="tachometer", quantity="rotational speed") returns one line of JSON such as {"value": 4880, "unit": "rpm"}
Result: {"value": 1800, "unit": "rpm"}
